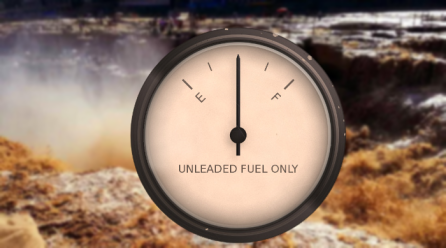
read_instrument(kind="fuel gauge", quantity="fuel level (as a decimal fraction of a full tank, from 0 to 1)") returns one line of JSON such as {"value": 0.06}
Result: {"value": 0.5}
